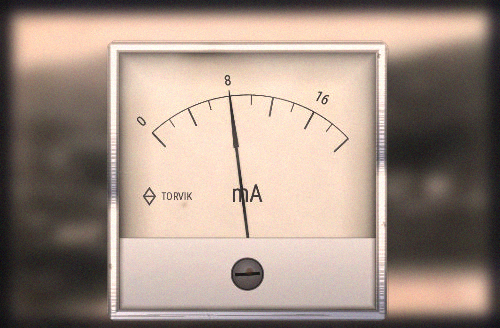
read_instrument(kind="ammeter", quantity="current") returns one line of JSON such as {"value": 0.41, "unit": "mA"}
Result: {"value": 8, "unit": "mA"}
